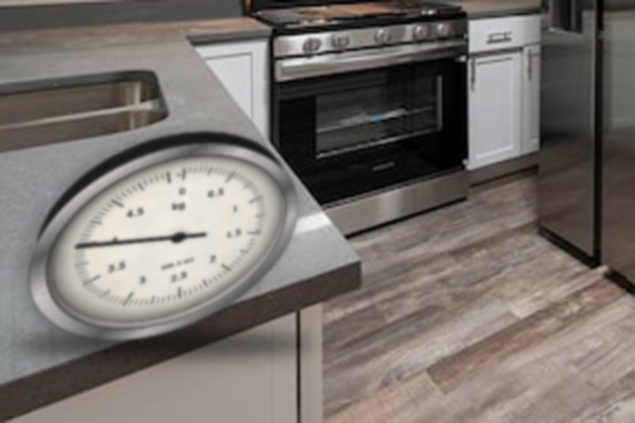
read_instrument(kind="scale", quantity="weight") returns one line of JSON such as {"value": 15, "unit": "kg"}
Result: {"value": 4, "unit": "kg"}
